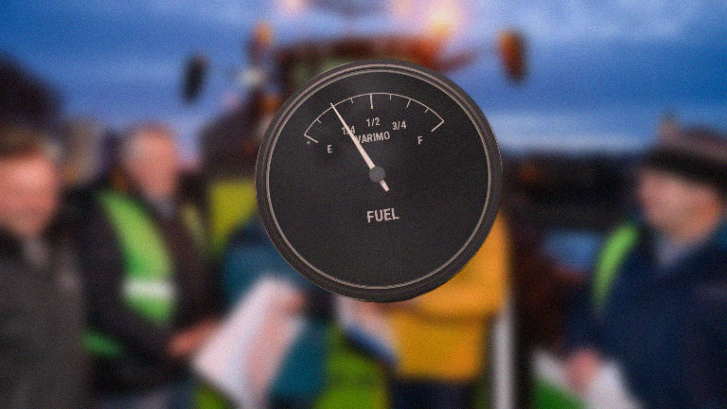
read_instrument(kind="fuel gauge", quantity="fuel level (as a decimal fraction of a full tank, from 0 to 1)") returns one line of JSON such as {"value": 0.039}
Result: {"value": 0.25}
